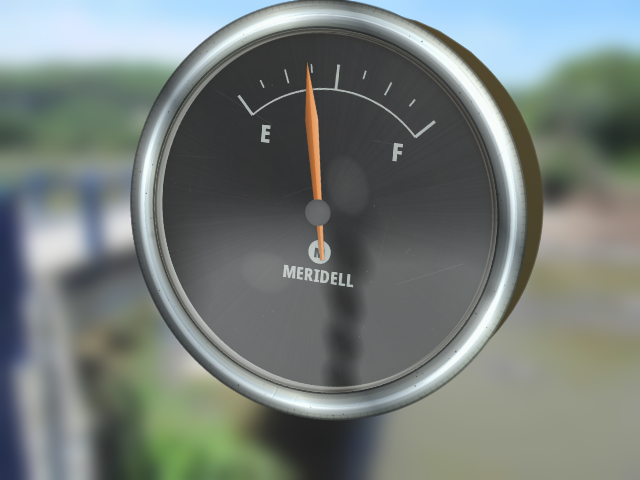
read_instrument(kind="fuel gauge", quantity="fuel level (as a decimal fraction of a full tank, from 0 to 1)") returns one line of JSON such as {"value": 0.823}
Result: {"value": 0.375}
